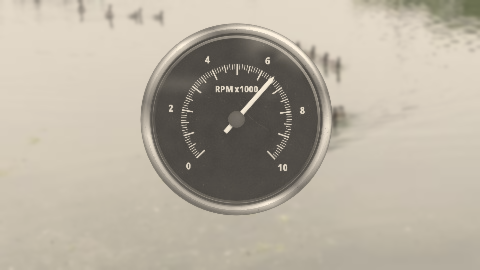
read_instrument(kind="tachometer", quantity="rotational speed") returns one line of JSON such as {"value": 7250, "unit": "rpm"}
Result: {"value": 6500, "unit": "rpm"}
